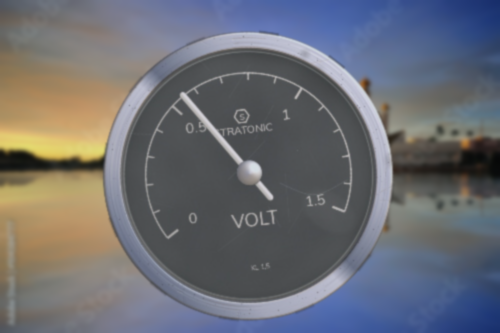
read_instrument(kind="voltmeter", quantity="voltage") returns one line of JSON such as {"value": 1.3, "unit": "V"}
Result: {"value": 0.55, "unit": "V"}
